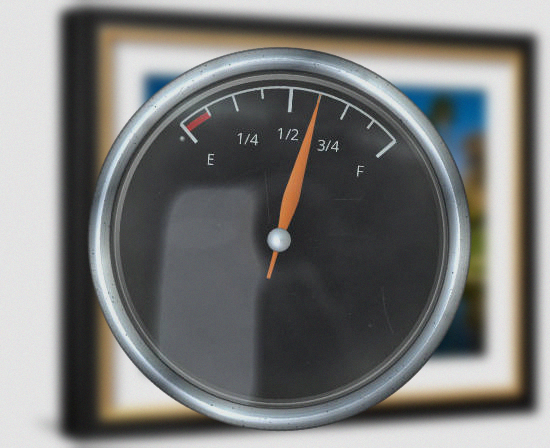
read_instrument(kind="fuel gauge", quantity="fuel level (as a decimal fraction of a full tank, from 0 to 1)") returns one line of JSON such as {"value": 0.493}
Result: {"value": 0.625}
